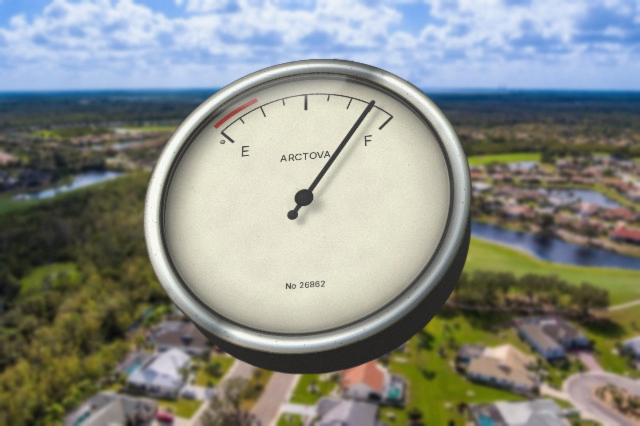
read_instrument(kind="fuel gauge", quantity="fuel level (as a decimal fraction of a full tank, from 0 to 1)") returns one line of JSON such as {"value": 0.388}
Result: {"value": 0.875}
